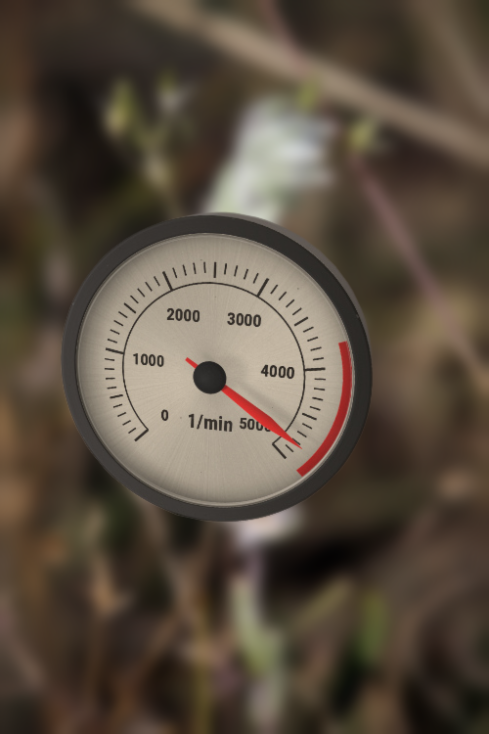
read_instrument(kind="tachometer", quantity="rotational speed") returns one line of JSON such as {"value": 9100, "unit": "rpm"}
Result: {"value": 4800, "unit": "rpm"}
